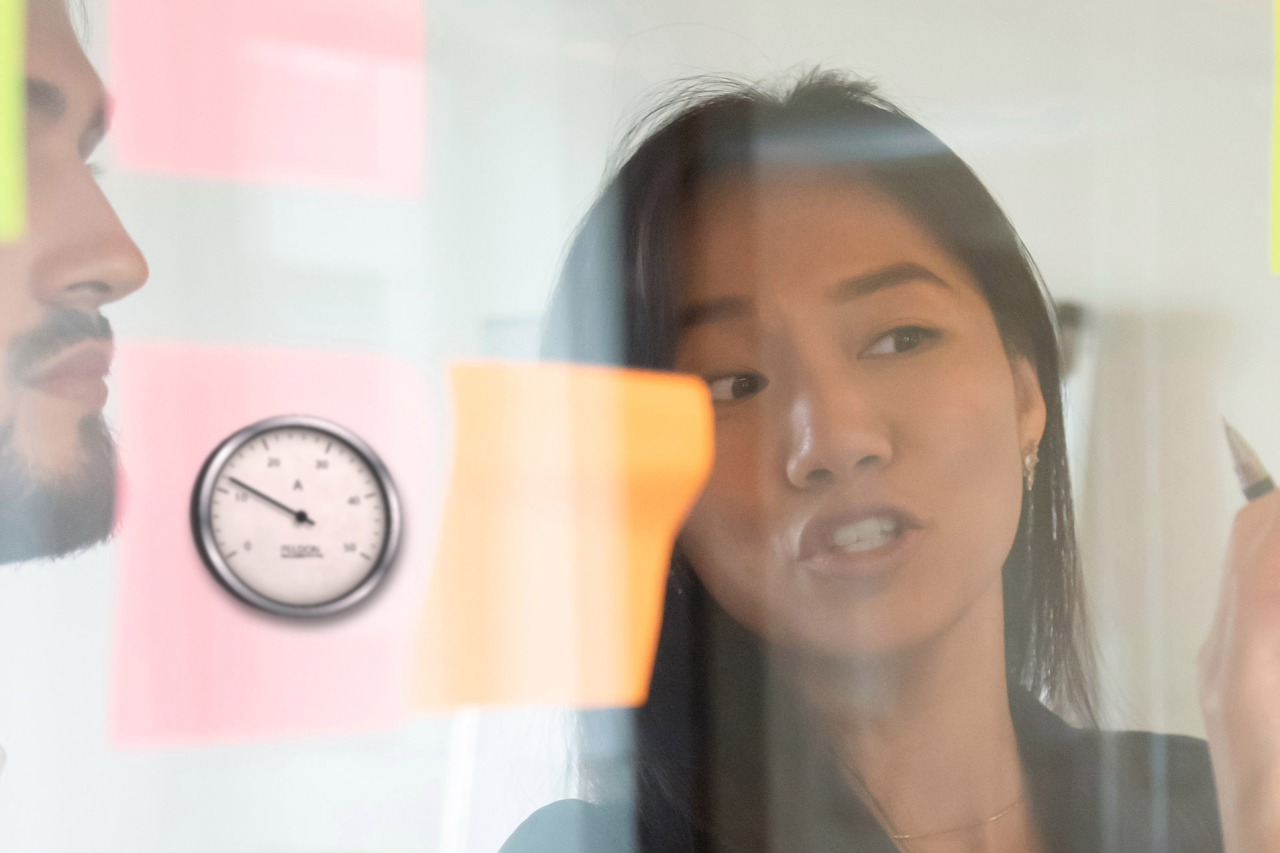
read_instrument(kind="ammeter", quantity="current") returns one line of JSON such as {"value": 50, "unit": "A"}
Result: {"value": 12, "unit": "A"}
